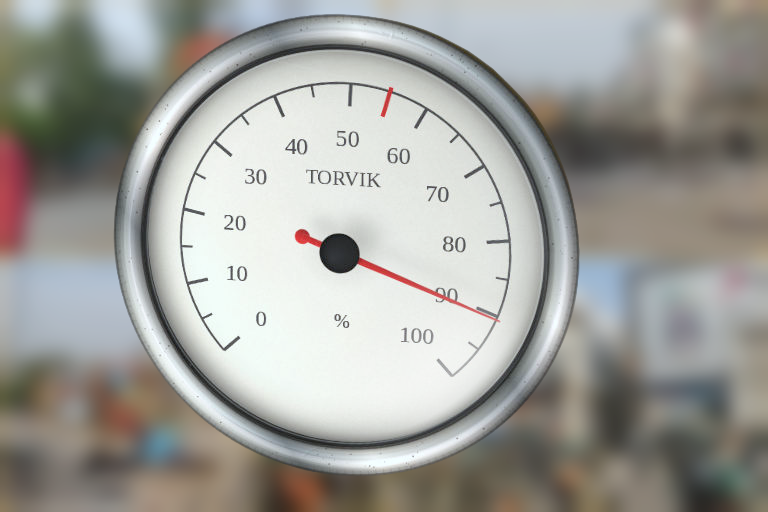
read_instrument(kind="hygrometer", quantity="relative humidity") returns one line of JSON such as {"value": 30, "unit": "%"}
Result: {"value": 90, "unit": "%"}
